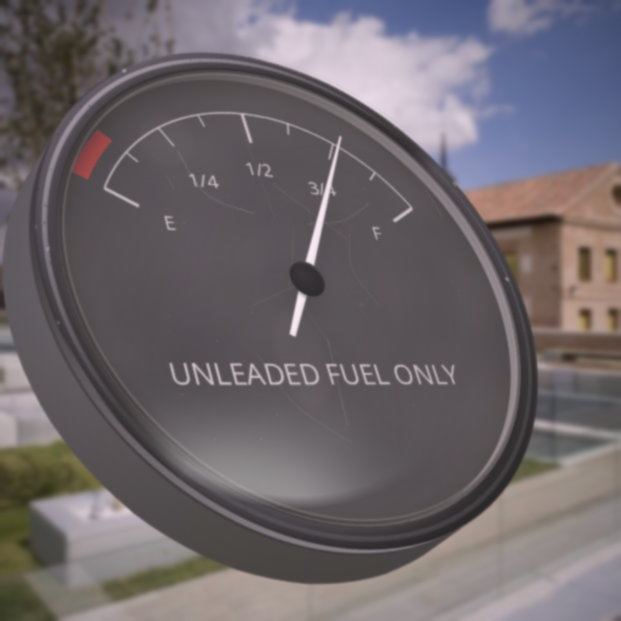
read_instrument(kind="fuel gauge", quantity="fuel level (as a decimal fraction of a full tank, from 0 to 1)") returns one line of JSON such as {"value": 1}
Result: {"value": 0.75}
